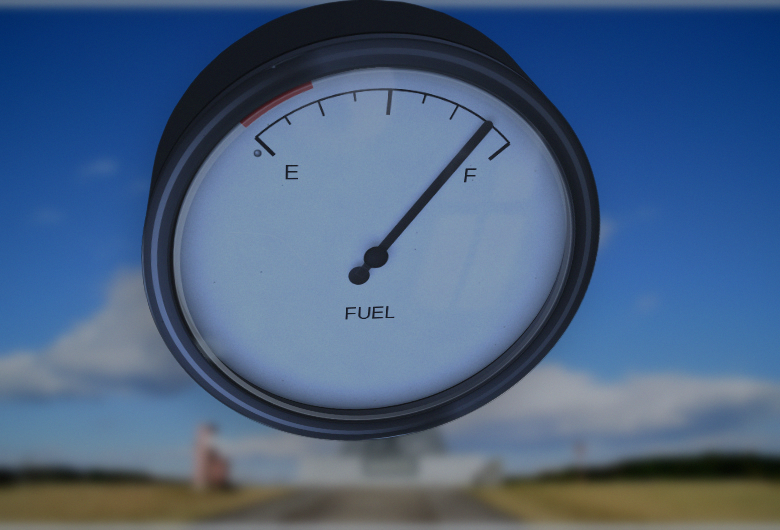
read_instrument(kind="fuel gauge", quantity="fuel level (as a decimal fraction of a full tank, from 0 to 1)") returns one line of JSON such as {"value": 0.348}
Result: {"value": 0.875}
